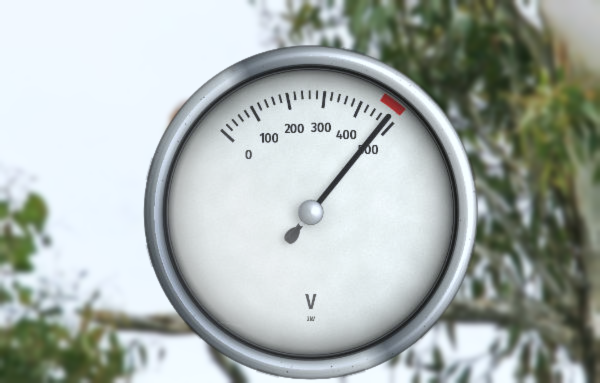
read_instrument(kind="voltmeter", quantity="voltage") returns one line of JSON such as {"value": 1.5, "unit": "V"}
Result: {"value": 480, "unit": "V"}
